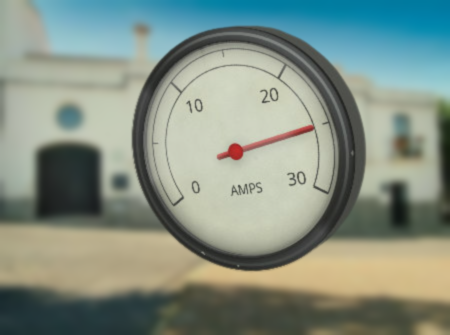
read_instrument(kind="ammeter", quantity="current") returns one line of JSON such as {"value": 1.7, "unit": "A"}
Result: {"value": 25, "unit": "A"}
